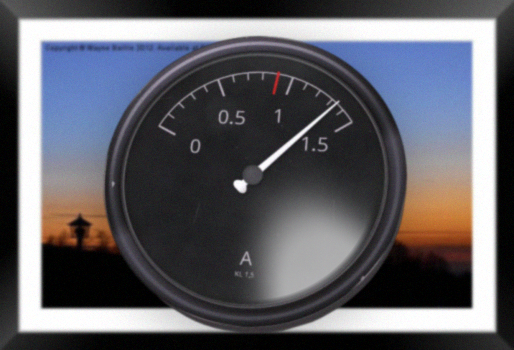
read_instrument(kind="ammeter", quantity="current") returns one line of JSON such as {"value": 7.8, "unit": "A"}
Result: {"value": 1.35, "unit": "A"}
